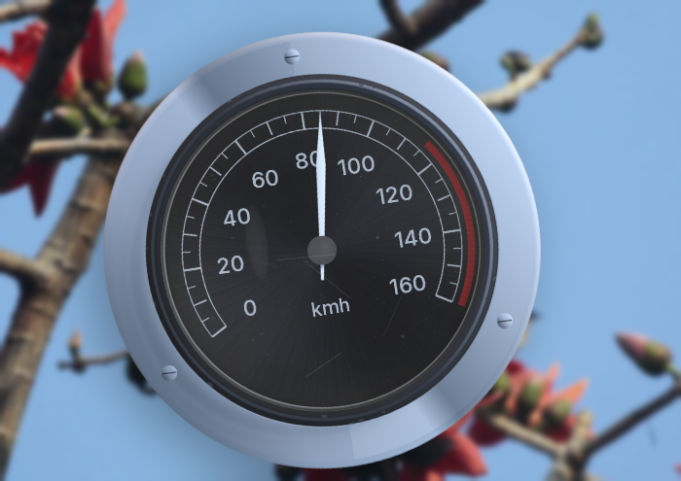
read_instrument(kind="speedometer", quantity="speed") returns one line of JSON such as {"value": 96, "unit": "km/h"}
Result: {"value": 85, "unit": "km/h"}
